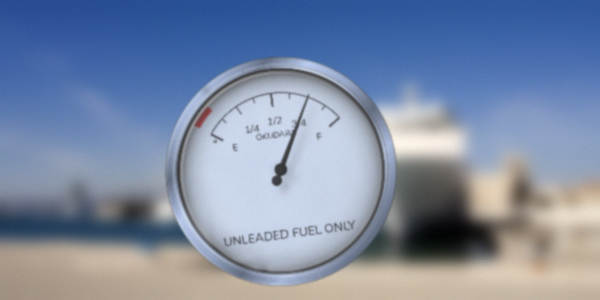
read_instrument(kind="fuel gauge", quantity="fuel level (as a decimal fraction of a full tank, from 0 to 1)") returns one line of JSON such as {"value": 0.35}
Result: {"value": 0.75}
